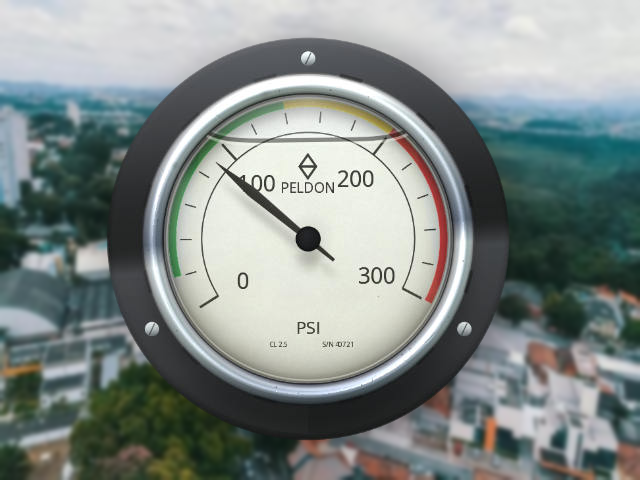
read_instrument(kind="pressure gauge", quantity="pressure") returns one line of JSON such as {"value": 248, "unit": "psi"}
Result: {"value": 90, "unit": "psi"}
